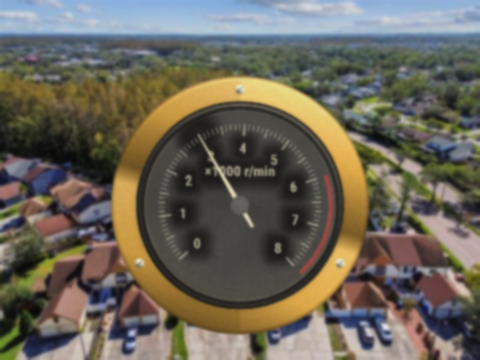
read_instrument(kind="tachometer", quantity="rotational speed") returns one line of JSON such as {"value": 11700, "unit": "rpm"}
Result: {"value": 3000, "unit": "rpm"}
